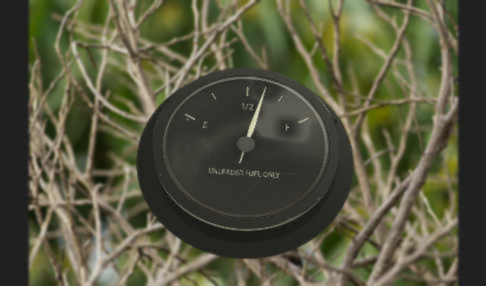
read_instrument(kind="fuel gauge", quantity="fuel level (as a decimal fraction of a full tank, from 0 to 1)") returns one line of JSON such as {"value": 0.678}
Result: {"value": 0.625}
